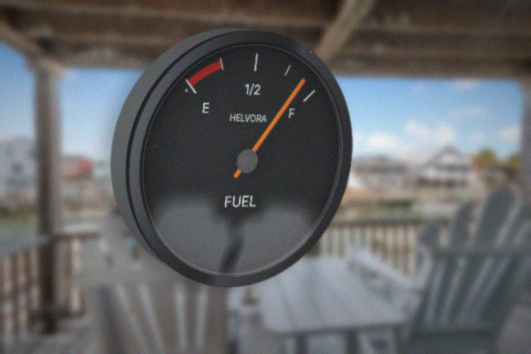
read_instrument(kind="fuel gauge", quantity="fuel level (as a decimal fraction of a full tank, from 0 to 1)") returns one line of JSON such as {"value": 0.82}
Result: {"value": 0.875}
